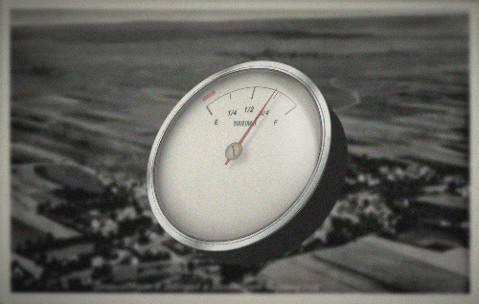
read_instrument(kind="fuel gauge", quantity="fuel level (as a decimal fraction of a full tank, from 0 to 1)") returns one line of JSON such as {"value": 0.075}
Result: {"value": 0.75}
